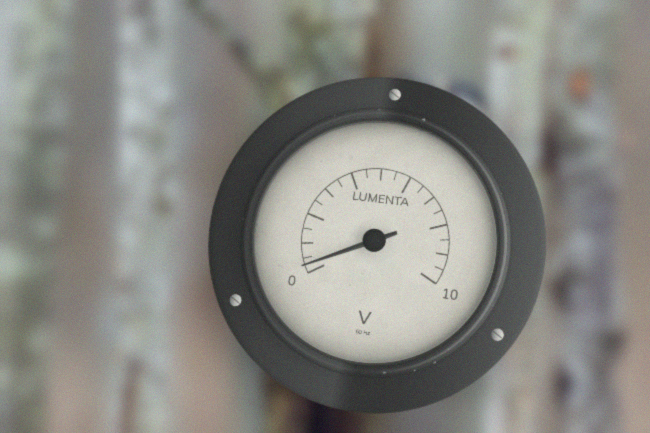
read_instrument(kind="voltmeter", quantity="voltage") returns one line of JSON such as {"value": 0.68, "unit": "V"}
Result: {"value": 0.25, "unit": "V"}
